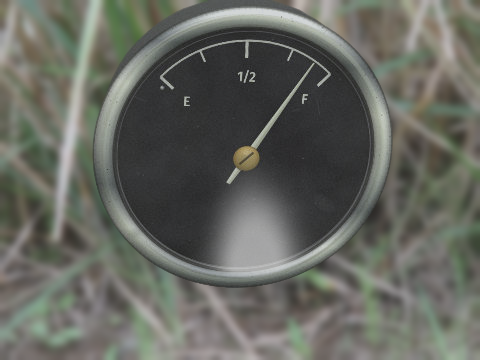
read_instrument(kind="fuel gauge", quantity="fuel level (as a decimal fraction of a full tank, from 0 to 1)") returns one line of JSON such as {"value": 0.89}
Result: {"value": 0.875}
